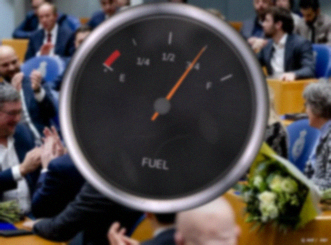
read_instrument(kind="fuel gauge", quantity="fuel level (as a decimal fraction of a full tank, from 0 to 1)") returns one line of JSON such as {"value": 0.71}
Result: {"value": 0.75}
